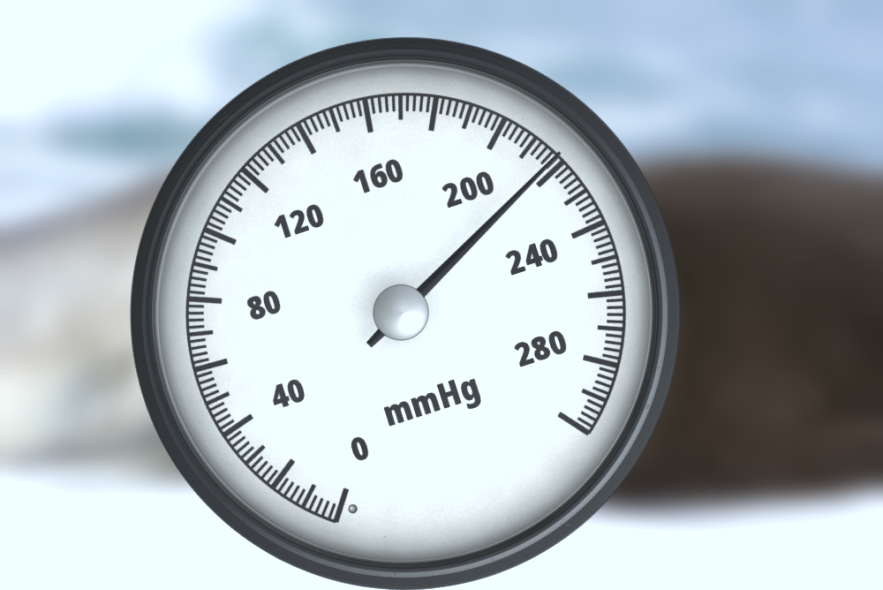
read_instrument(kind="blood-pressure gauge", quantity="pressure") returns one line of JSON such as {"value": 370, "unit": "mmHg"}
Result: {"value": 218, "unit": "mmHg"}
